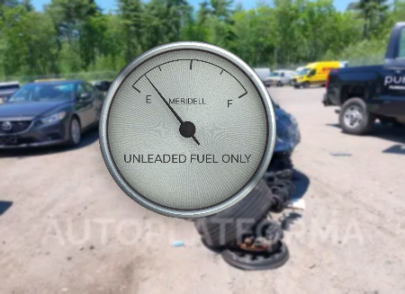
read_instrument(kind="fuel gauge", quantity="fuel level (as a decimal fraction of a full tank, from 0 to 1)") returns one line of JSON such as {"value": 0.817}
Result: {"value": 0.125}
